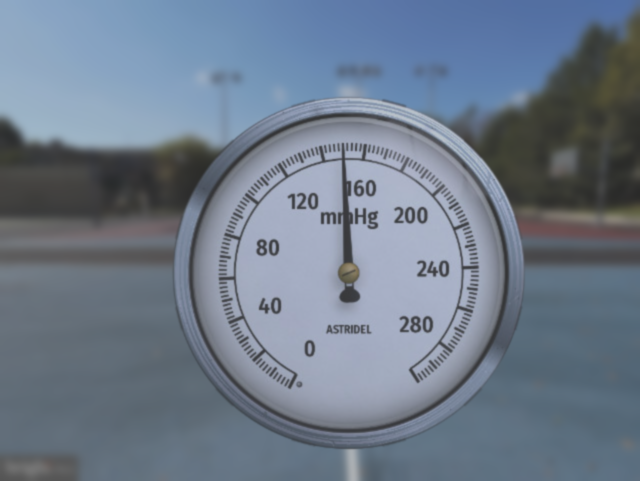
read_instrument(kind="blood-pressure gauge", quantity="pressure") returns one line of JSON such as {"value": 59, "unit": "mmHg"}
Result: {"value": 150, "unit": "mmHg"}
